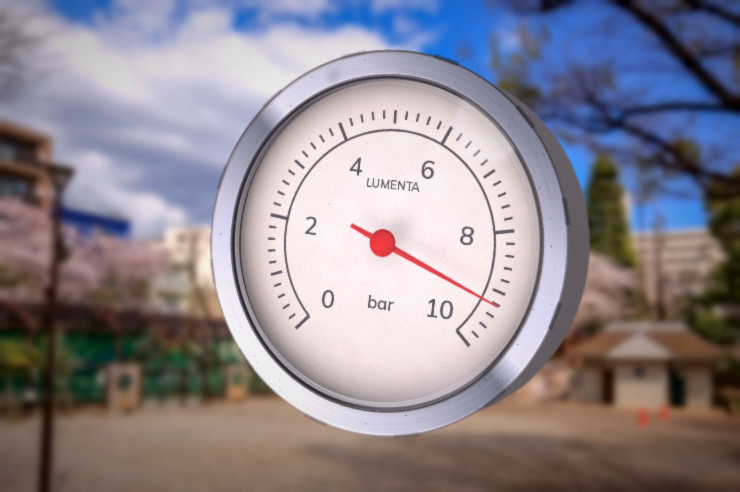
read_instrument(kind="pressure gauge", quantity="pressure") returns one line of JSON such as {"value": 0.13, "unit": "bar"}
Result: {"value": 9.2, "unit": "bar"}
